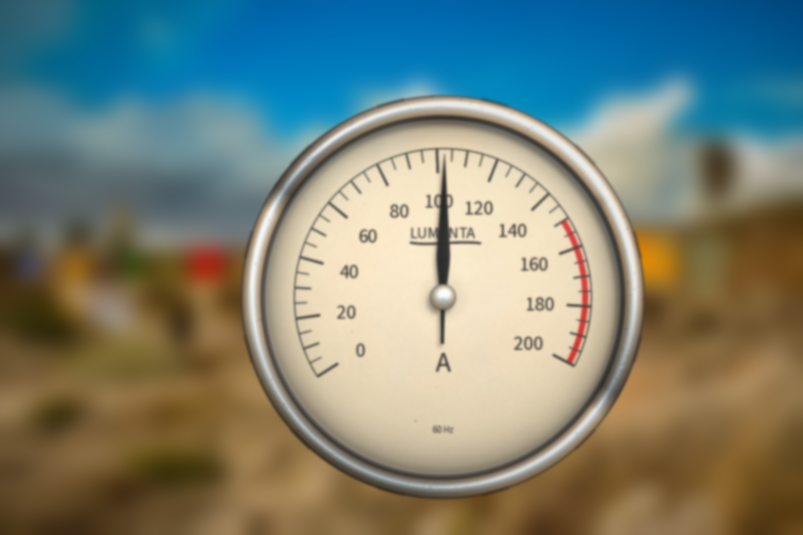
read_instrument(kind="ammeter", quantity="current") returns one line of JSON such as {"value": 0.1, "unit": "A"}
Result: {"value": 102.5, "unit": "A"}
